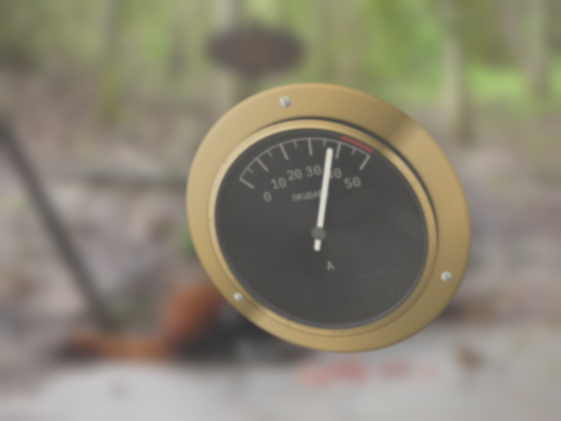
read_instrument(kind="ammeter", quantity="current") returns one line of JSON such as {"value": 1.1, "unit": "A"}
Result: {"value": 37.5, "unit": "A"}
